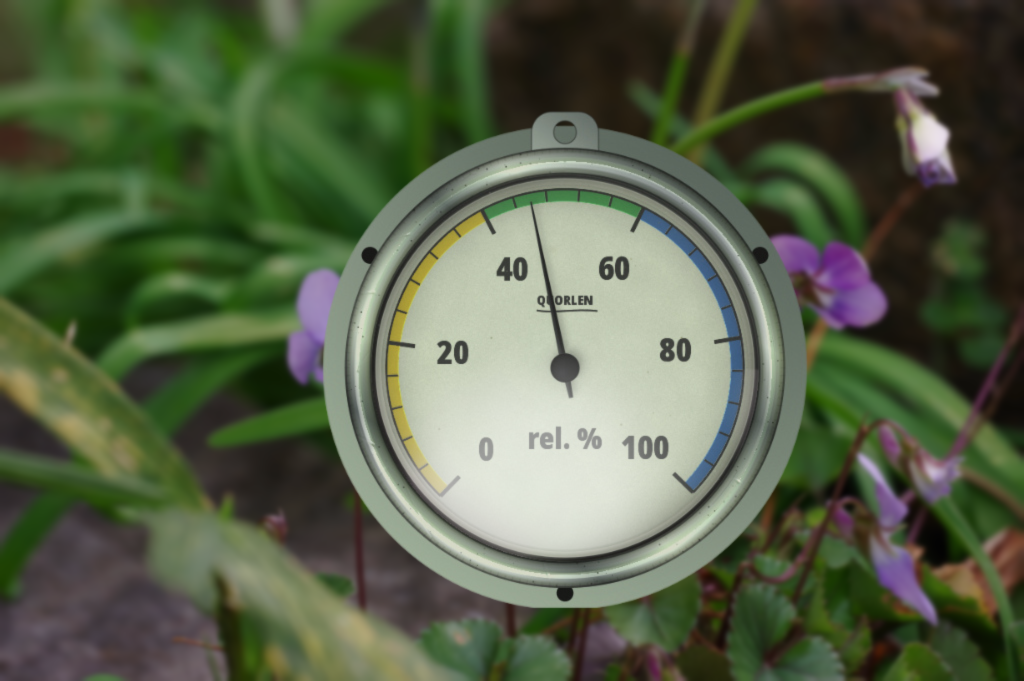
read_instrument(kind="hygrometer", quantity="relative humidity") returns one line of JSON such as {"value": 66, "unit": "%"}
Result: {"value": 46, "unit": "%"}
